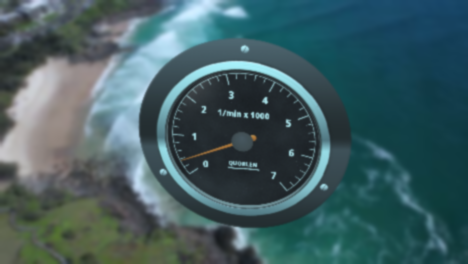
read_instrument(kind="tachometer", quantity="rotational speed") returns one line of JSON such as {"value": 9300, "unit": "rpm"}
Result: {"value": 400, "unit": "rpm"}
